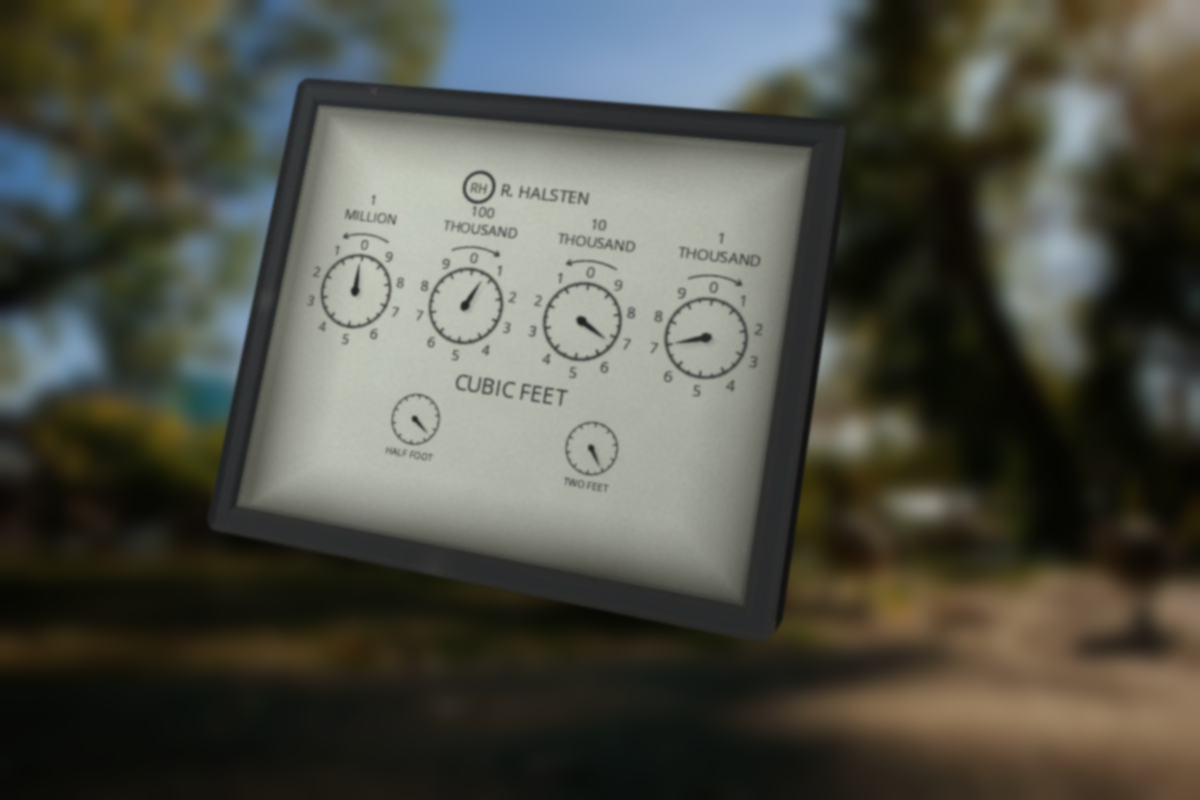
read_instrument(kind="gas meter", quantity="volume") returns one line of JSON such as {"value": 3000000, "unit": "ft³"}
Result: {"value": 6700, "unit": "ft³"}
